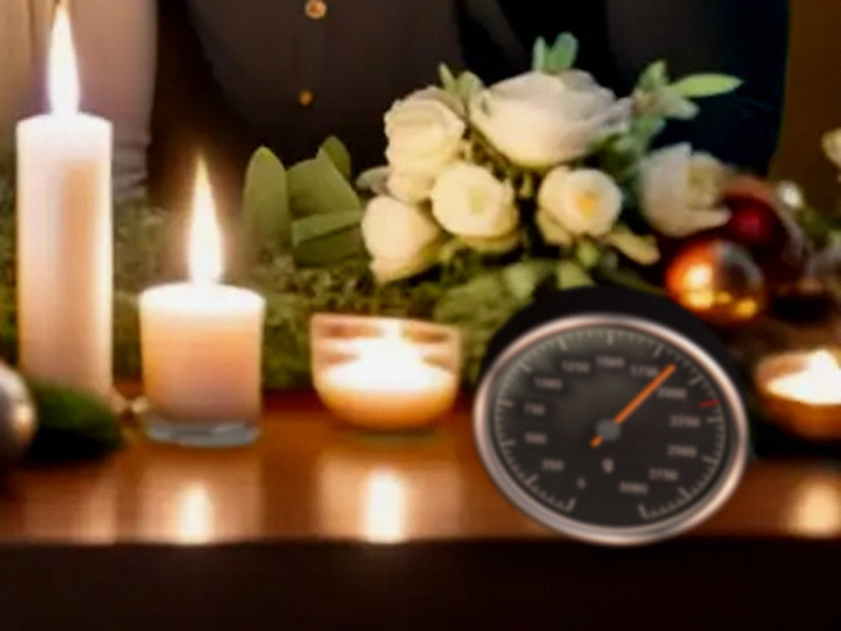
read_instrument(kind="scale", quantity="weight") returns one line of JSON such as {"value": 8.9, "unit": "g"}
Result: {"value": 1850, "unit": "g"}
